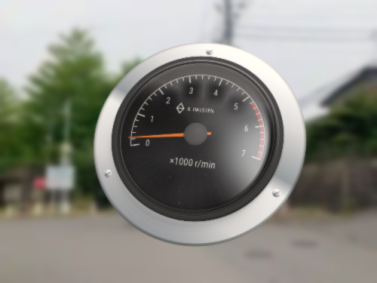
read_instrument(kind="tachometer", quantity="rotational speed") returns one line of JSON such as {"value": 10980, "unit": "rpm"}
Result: {"value": 200, "unit": "rpm"}
